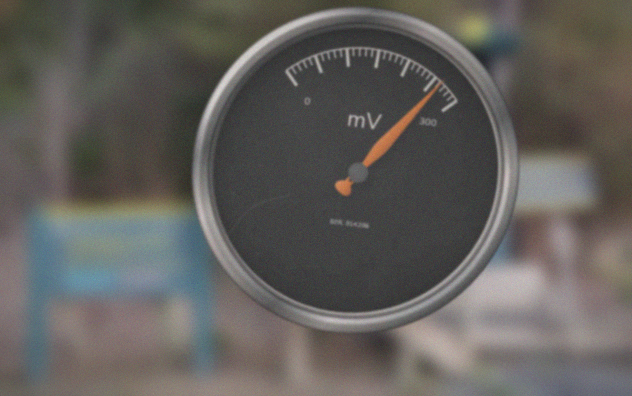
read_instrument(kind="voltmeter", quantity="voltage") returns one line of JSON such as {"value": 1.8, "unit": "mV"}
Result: {"value": 260, "unit": "mV"}
